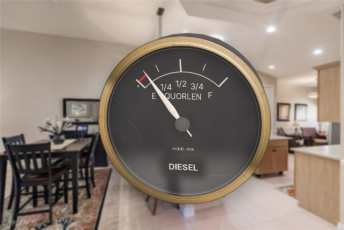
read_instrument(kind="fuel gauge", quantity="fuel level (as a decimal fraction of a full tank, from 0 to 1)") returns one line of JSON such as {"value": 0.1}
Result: {"value": 0.125}
